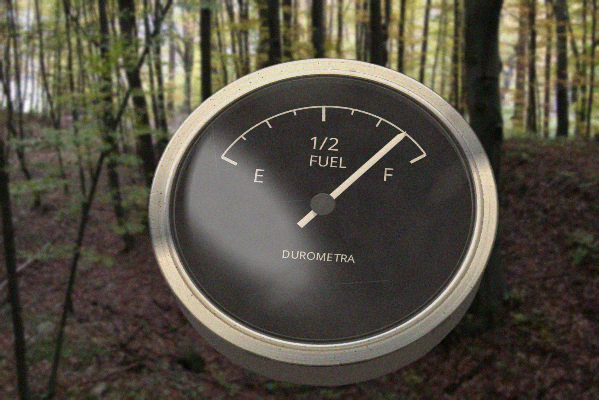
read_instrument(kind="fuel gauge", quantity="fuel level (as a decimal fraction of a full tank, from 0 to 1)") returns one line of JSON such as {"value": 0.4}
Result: {"value": 0.875}
